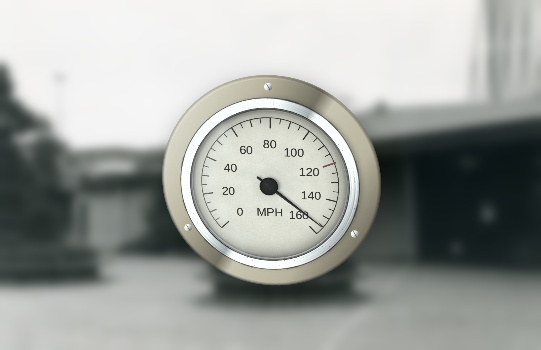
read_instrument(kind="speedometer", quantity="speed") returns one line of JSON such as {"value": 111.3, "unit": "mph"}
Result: {"value": 155, "unit": "mph"}
